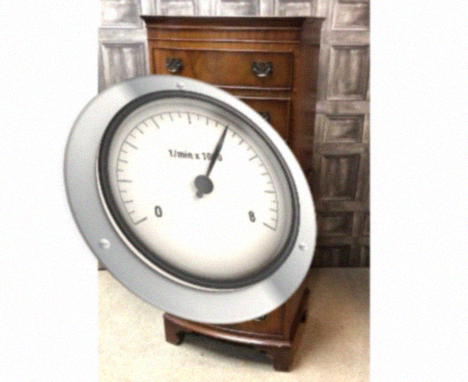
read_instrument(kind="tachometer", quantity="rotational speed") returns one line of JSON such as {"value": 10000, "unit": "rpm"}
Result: {"value": 5000, "unit": "rpm"}
